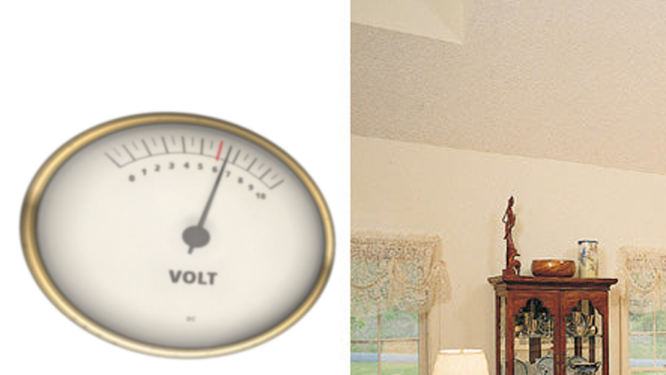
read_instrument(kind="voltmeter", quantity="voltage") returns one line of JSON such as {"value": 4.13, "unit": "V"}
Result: {"value": 6.5, "unit": "V"}
